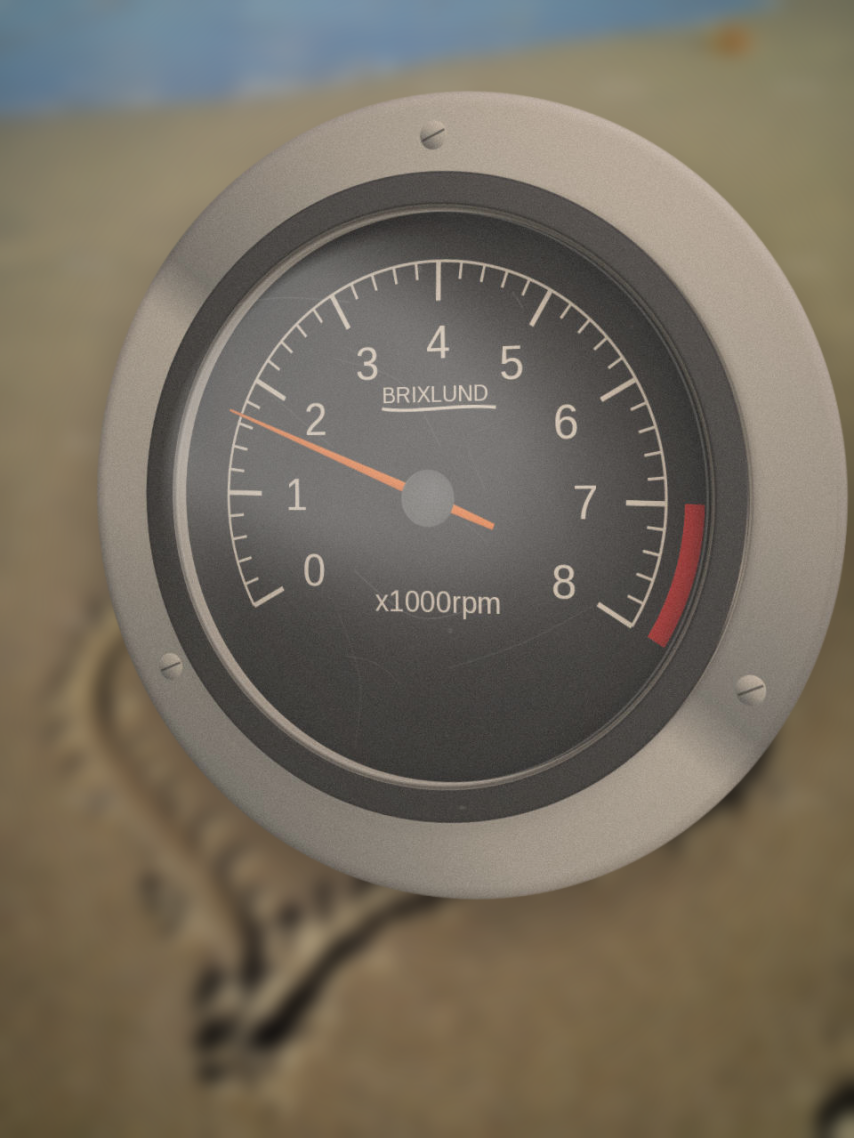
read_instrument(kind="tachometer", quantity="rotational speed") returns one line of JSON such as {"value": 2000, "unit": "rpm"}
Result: {"value": 1700, "unit": "rpm"}
